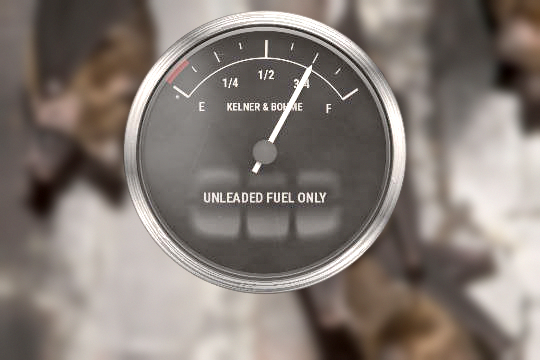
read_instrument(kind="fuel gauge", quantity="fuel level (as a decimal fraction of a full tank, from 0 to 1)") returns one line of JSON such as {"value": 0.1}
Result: {"value": 0.75}
